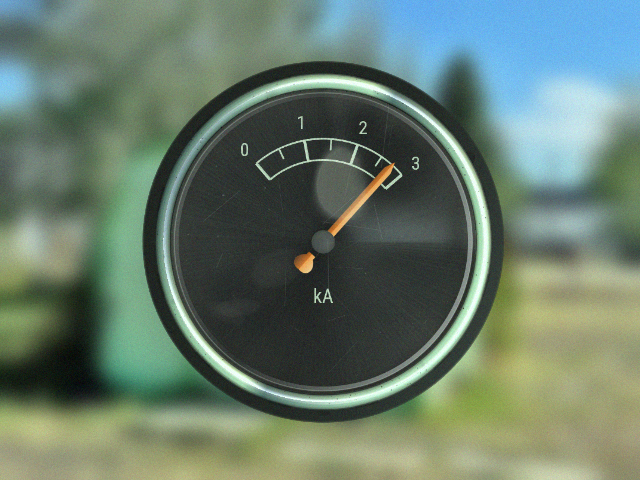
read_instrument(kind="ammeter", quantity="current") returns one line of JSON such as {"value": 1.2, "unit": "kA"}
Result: {"value": 2.75, "unit": "kA"}
